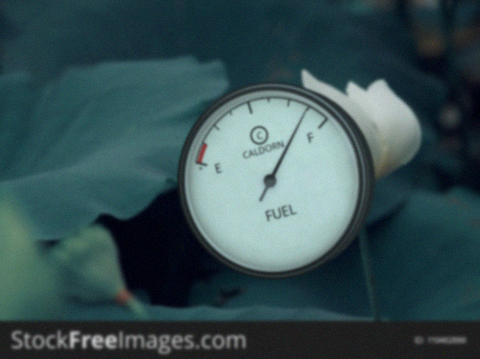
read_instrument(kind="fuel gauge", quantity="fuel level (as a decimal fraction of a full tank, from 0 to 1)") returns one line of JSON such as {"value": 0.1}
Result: {"value": 0.875}
